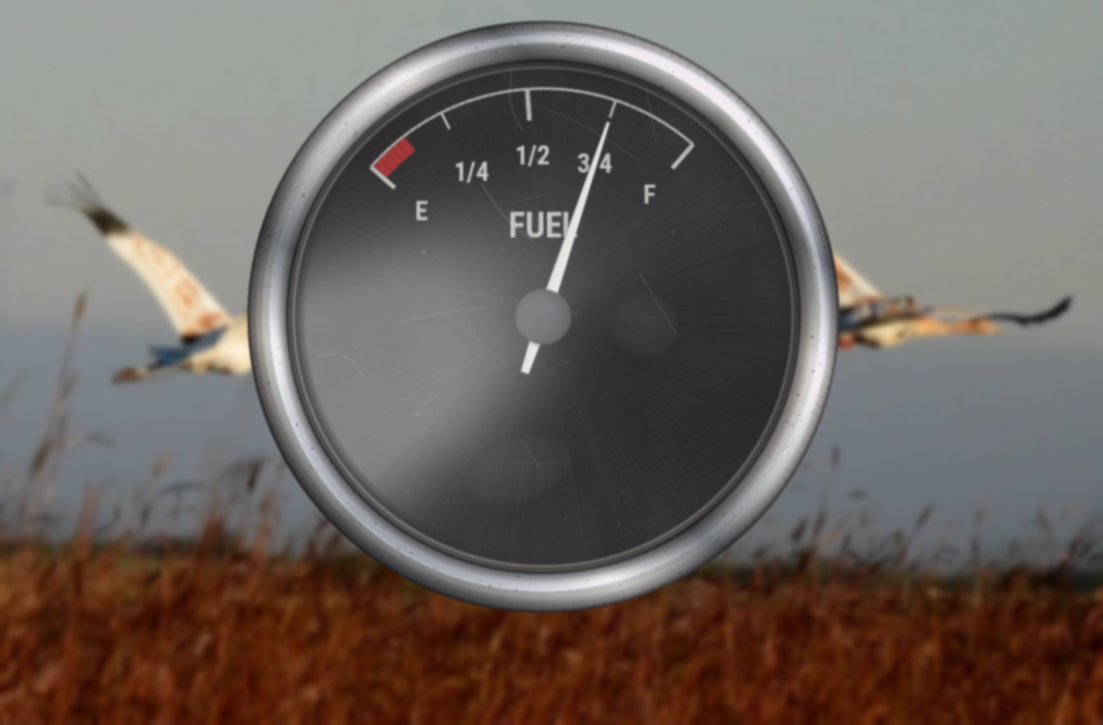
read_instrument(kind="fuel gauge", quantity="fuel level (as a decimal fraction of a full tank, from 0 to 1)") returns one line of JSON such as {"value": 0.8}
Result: {"value": 0.75}
